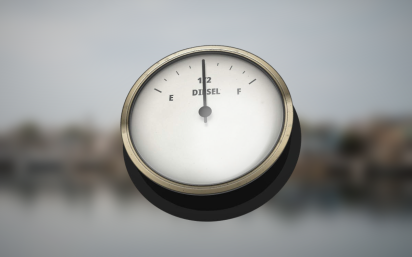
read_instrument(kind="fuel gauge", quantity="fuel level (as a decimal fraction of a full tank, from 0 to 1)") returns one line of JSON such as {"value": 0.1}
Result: {"value": 0.5}
